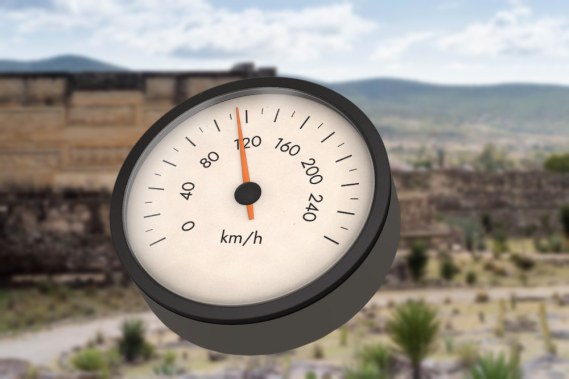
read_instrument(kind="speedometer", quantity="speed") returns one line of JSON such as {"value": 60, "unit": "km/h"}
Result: {"value": 115, "unit": "km/h"}
